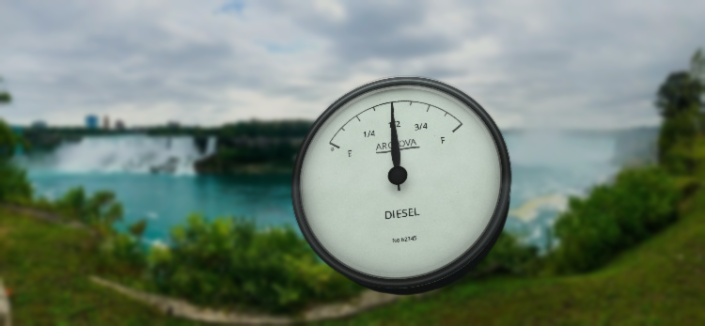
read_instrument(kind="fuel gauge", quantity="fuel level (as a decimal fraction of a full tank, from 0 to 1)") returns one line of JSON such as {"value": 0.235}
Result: {"value": 0.5}
